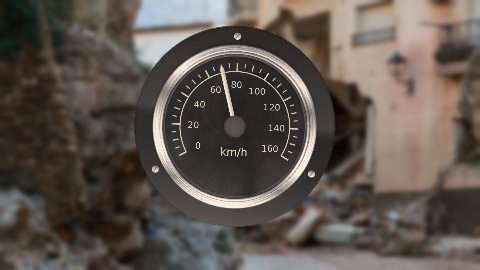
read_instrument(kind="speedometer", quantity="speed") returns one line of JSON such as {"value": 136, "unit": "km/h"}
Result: {"value": 70, "unit": "km/h"}
